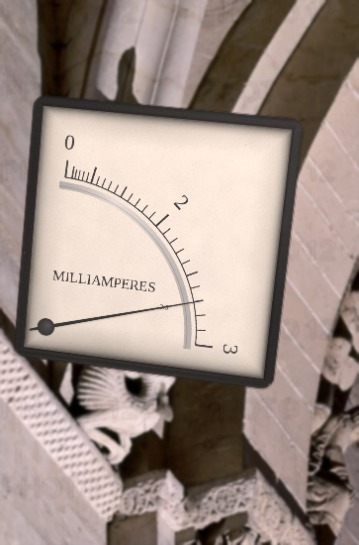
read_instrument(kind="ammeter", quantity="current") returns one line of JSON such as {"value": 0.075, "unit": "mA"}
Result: {"value": 2.7, "unit": "mA"}
